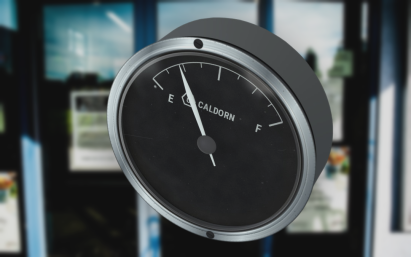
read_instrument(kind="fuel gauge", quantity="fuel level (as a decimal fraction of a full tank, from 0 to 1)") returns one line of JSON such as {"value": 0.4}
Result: {"value": 0.25}
